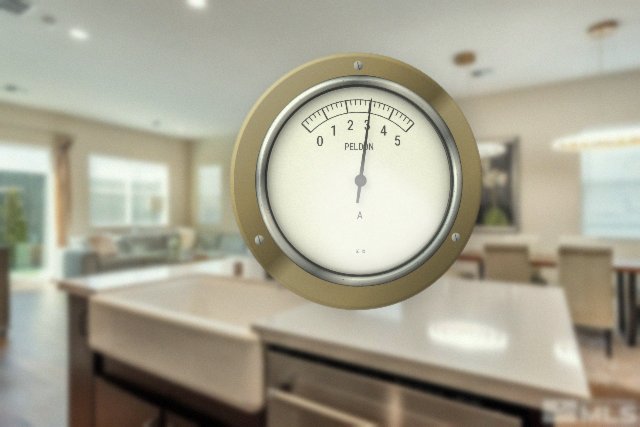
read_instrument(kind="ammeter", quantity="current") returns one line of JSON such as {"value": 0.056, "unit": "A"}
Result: {"value": 3, "unit": "A"}
